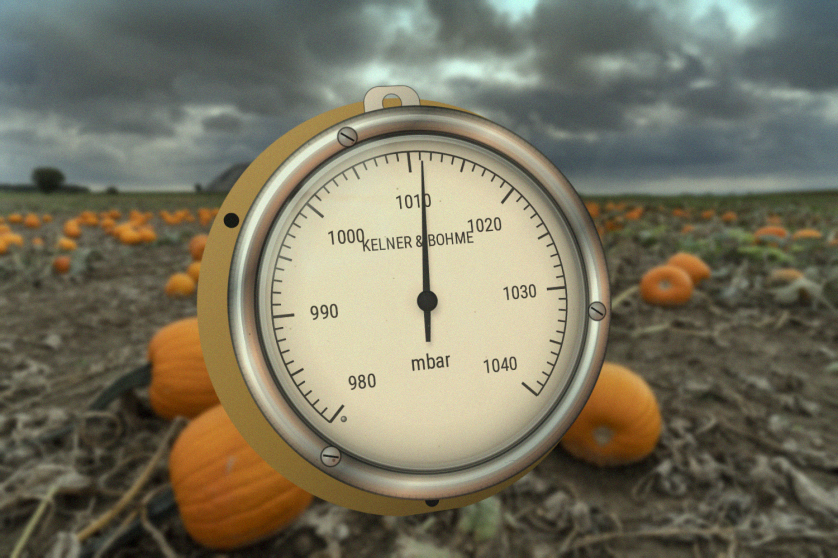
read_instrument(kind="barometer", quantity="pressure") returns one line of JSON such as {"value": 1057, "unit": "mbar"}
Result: {"value": 1011, "unit": "mbar"}
